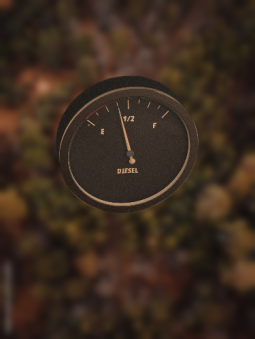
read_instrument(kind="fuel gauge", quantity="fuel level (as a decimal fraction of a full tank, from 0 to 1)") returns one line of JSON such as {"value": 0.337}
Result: {"value": 0.375}
